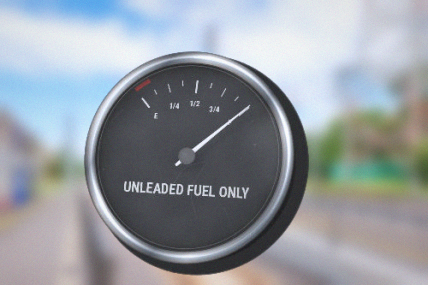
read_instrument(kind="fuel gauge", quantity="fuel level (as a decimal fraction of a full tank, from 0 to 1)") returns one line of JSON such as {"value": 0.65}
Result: {"value": 1}
